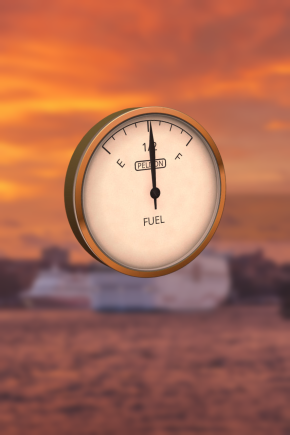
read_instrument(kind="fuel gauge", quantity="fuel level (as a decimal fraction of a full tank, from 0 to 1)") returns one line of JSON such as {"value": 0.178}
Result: {"value": 0.5}
